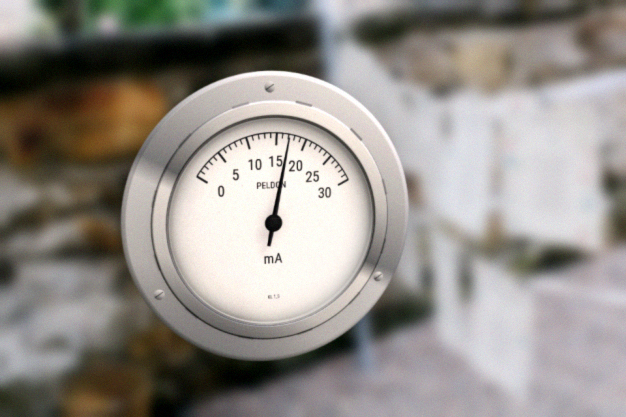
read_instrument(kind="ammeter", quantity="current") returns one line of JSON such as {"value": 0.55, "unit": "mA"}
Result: {"value": 17, "unit": "mA"}
